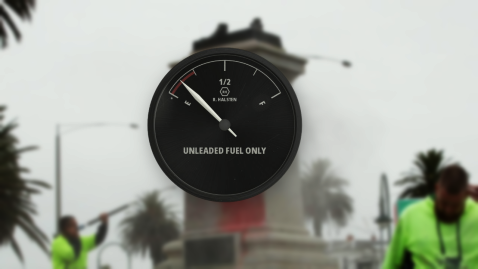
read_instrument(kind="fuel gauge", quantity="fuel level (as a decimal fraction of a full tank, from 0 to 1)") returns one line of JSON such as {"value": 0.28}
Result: {"value": 0.125}
